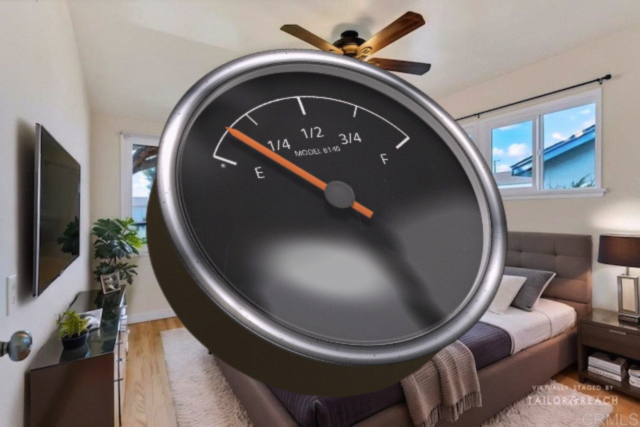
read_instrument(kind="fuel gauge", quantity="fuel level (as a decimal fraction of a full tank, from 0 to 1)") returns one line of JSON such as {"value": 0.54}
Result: {"value": 0.125}
